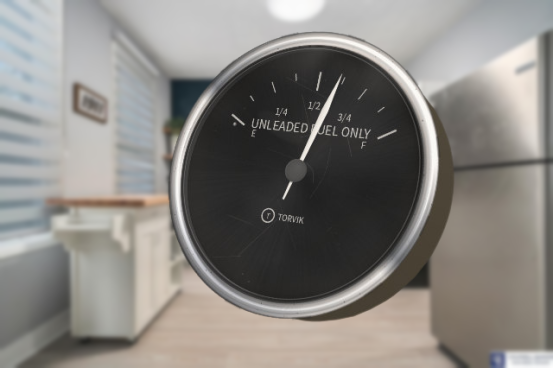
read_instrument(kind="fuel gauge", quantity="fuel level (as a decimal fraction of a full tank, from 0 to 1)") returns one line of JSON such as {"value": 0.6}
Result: {"value": 0.625}
